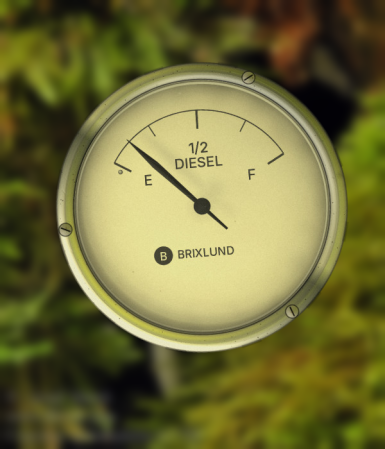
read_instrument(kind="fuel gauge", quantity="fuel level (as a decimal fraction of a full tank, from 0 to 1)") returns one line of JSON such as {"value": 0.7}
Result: {"value": 0.125}
